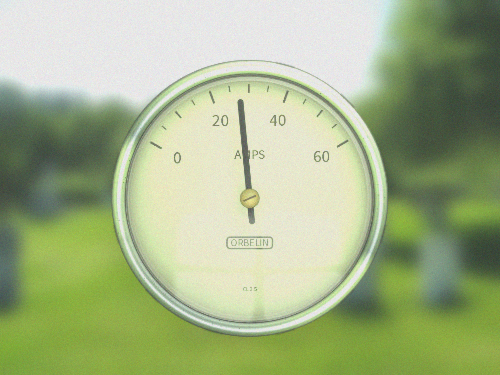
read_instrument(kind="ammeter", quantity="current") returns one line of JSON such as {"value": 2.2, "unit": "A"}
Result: {"value": 27.5, "unit": "A"}
